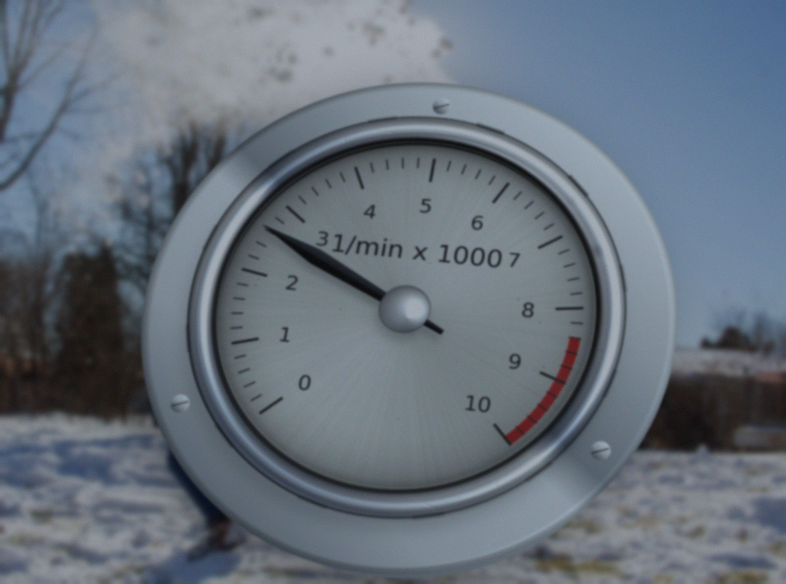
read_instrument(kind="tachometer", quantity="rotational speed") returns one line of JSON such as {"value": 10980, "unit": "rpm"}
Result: {"value": 2600, "unit": "rpm"}
